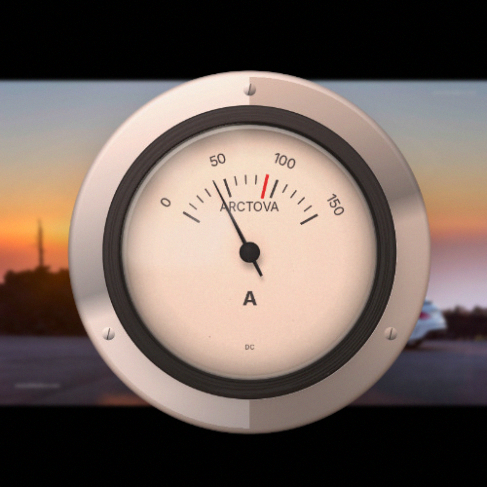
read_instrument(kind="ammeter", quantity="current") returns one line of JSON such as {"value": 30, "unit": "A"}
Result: {"value": 40, "unit": "A"}
